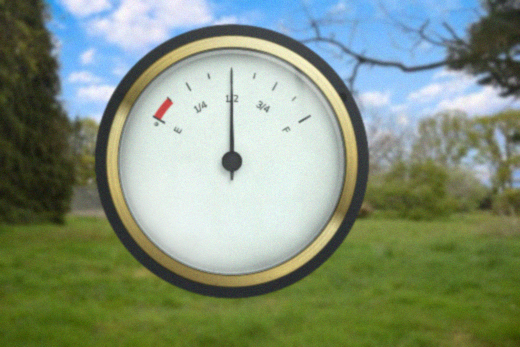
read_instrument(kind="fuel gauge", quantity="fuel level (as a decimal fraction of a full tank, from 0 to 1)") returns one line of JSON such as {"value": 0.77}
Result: {"value": 0.5}
